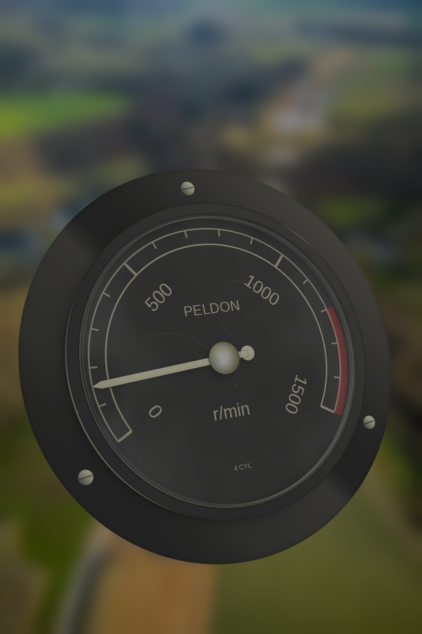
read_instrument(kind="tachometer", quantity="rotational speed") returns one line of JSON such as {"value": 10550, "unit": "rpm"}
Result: {"value": 150, "unit": "rpm"}
